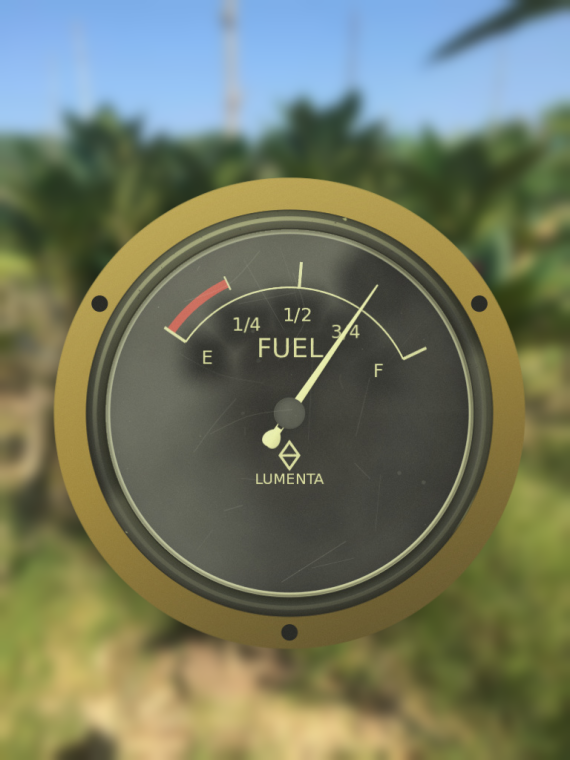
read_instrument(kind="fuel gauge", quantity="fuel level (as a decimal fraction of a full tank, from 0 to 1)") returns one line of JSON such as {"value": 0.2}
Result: {"value": 0.75}
